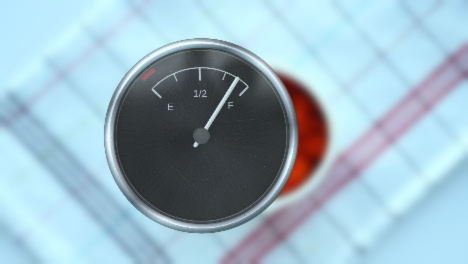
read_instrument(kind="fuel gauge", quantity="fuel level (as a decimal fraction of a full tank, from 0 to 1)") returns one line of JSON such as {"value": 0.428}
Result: {"value": 0.875}
